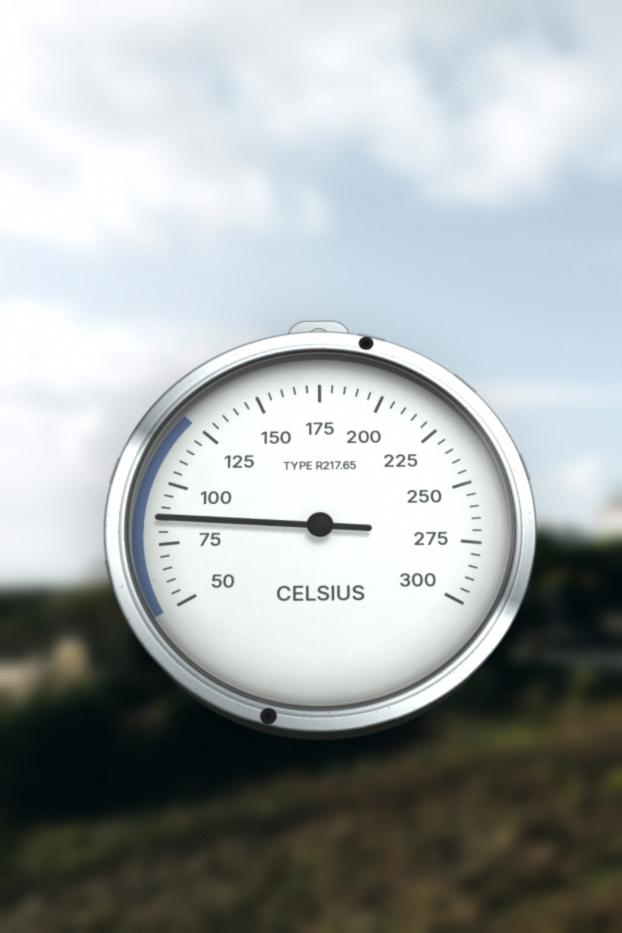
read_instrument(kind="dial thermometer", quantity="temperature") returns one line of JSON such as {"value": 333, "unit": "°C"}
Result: {"value": 85, "unit": "°C"}
